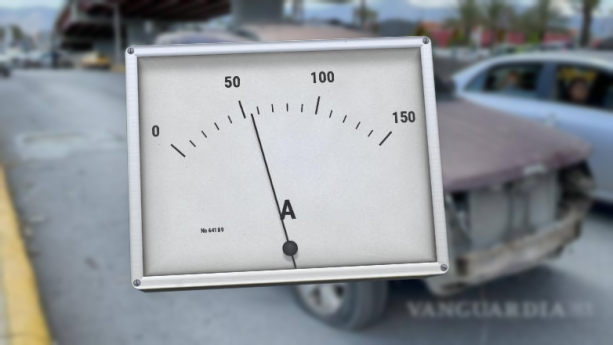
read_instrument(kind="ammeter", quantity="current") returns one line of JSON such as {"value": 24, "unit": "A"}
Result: {"value": 55, "unit": "A"}
